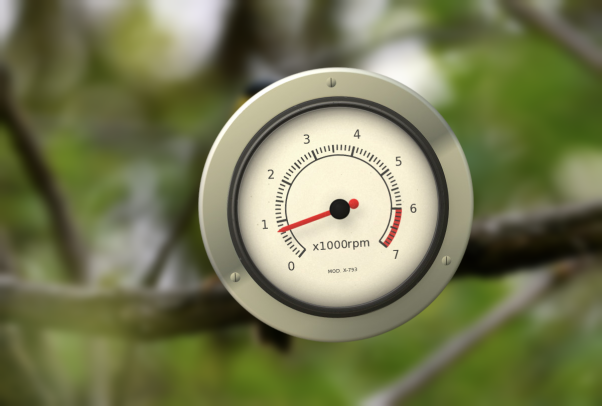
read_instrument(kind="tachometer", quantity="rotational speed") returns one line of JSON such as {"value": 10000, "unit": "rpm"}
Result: {"value": 800, "unit": "rpm"}
